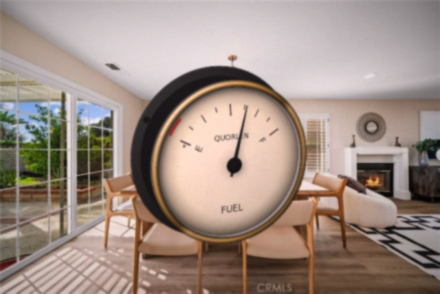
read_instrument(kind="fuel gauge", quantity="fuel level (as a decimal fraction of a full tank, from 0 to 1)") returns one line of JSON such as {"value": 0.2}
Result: {"value": 0.625}
